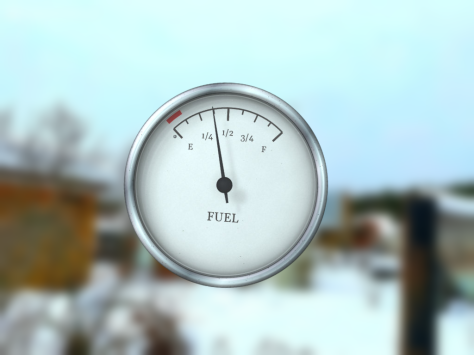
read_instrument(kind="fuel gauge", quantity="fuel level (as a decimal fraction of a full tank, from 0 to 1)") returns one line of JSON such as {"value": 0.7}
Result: {"value": 0.375}
